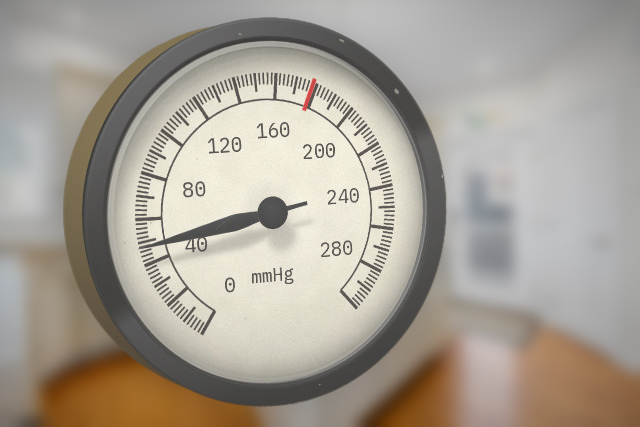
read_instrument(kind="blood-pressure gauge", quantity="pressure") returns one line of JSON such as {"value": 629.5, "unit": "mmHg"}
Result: {"value": 48, "unit": "mmHg"}
